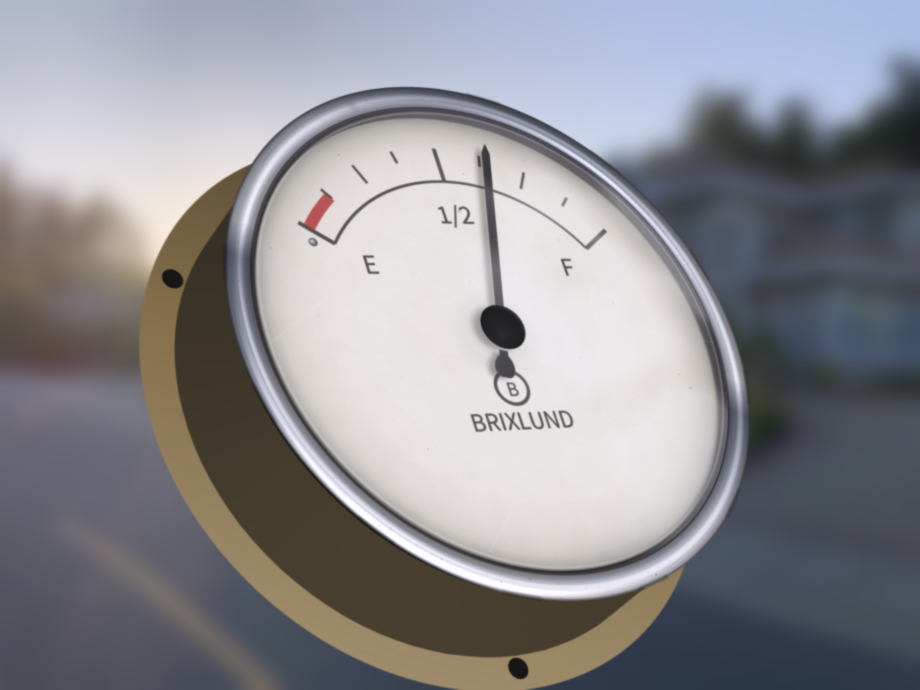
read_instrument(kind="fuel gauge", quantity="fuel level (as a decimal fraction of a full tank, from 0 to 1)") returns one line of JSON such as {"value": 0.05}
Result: {"value": 0.625}
